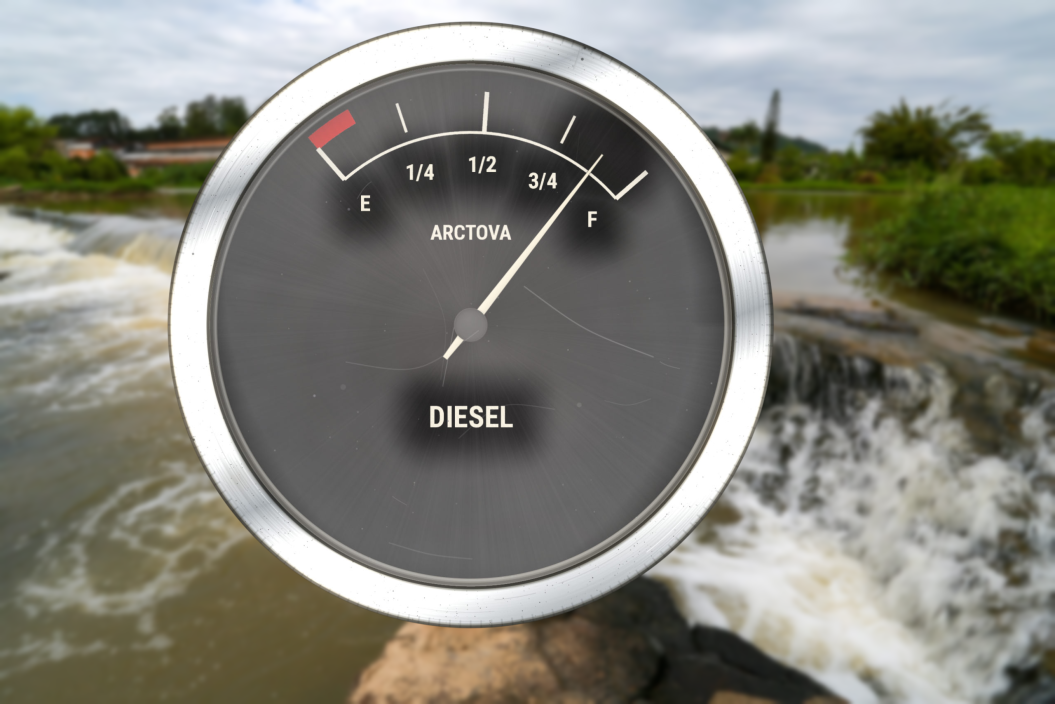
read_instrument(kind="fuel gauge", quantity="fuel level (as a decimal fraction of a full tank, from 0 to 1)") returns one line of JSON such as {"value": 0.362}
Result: {"value": 0.875}
